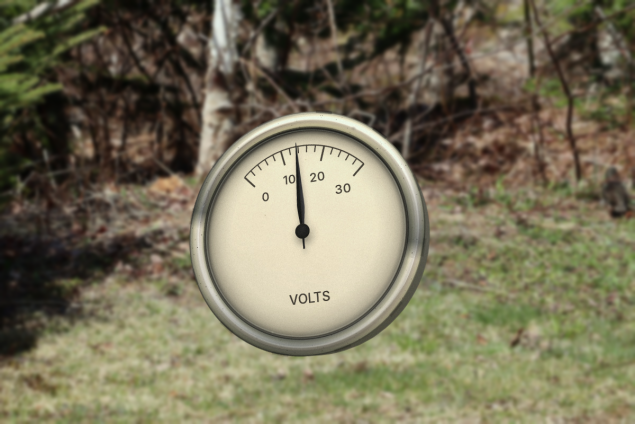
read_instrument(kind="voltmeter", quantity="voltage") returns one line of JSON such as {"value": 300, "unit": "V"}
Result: {"value": 14, "unit": "V"}
